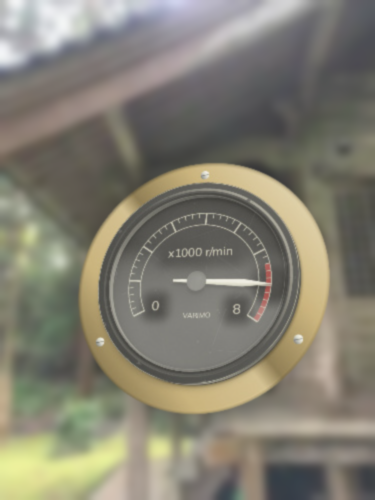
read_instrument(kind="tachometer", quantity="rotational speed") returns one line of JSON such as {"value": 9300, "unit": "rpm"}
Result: {"value": 7000, "unit": "rpm"}
